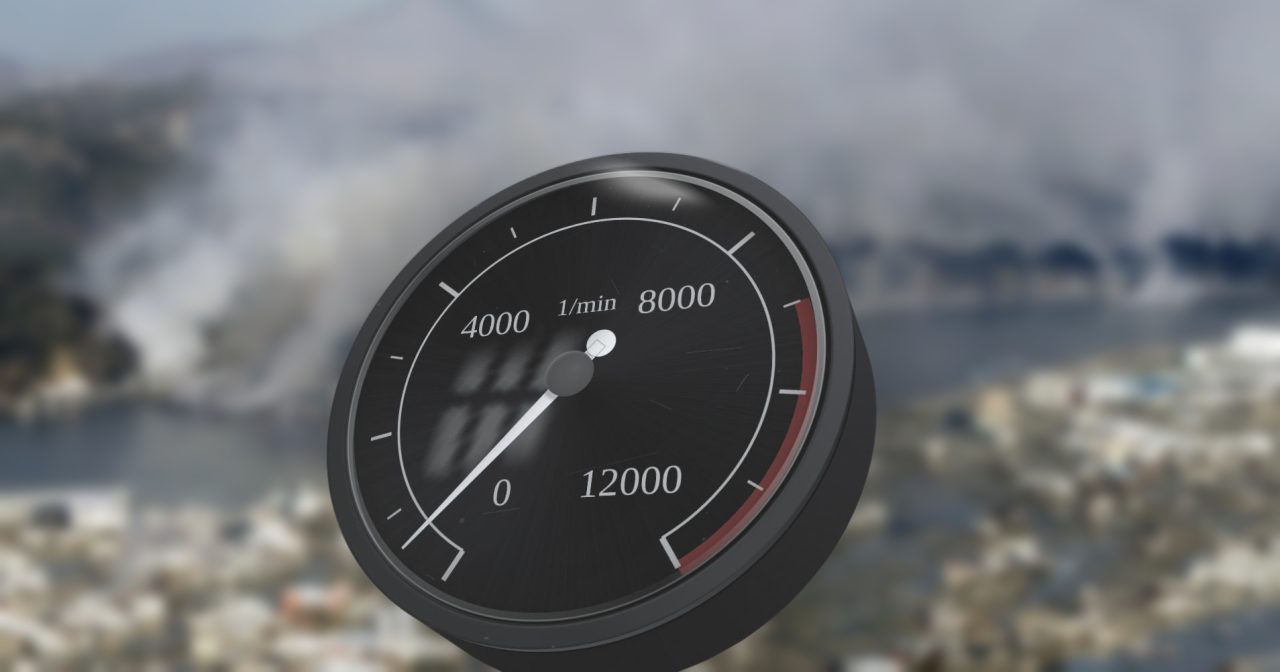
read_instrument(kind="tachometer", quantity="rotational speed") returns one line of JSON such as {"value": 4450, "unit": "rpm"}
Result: {"value": 500, "unit": "rpm"}
